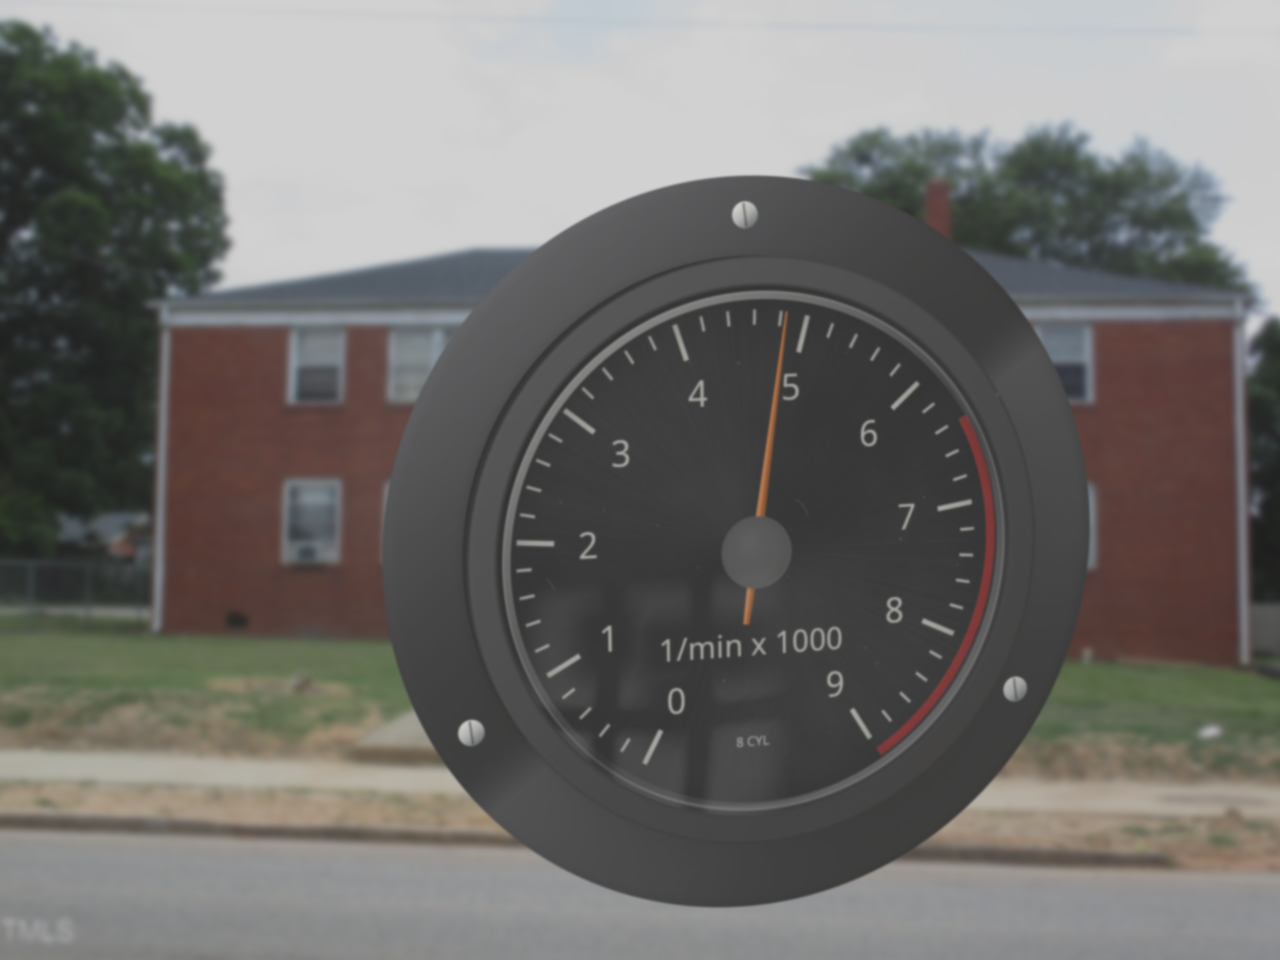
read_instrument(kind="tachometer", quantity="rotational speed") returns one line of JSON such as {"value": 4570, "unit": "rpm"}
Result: {"value": 4800, "unit": "rpm"}
